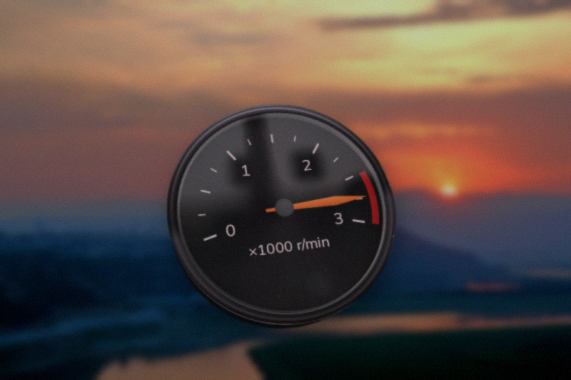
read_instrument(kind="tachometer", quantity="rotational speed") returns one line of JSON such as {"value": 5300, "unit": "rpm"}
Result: {"value": 2750, "unit": "rpm"}
